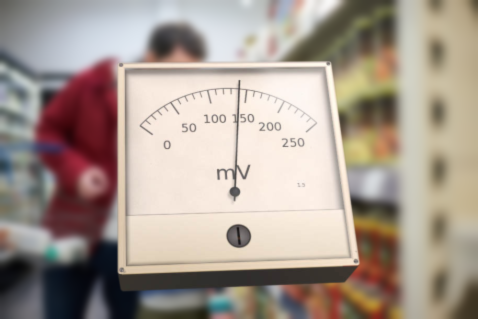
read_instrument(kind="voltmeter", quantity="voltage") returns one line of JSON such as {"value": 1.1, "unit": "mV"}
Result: {"value": 140, "unit": "mV"}
